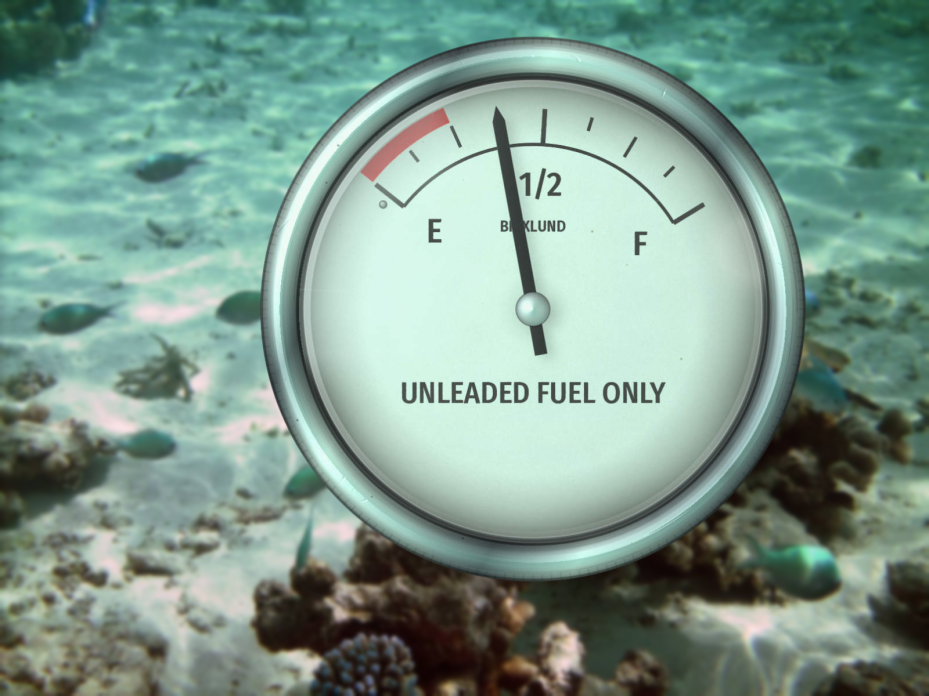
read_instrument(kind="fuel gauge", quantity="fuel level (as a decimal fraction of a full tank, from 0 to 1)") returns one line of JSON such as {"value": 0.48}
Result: {"value": 0.375}
